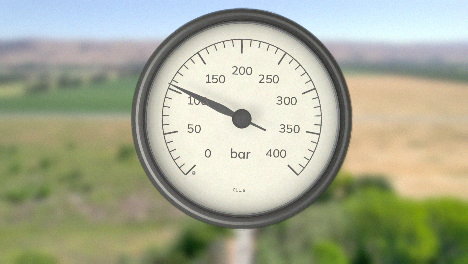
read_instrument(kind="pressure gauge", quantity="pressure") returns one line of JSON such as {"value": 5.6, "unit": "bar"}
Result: {"value": 105, "unit": "bar"}
